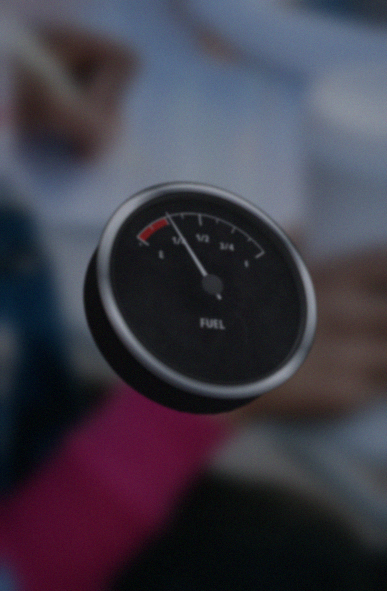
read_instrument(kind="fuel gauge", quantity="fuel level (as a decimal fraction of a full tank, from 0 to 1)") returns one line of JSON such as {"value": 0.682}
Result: {"value": 0.25}
